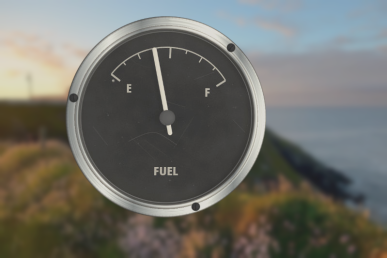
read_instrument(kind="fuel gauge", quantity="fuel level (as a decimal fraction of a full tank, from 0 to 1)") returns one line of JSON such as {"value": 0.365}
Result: {"value": 0.375}
